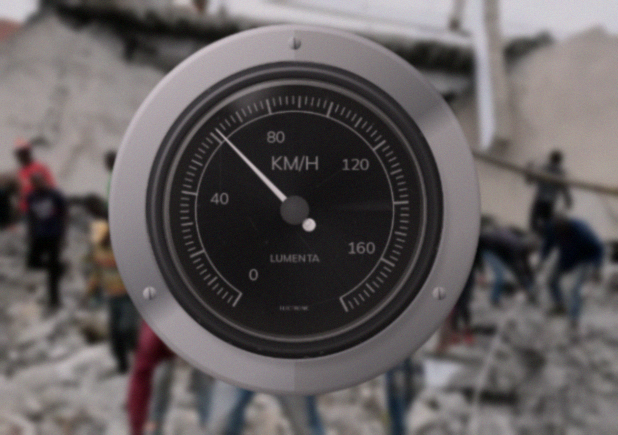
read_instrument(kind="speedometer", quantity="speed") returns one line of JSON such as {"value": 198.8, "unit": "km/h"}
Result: {"value": 62, "unit": "km/h"}
